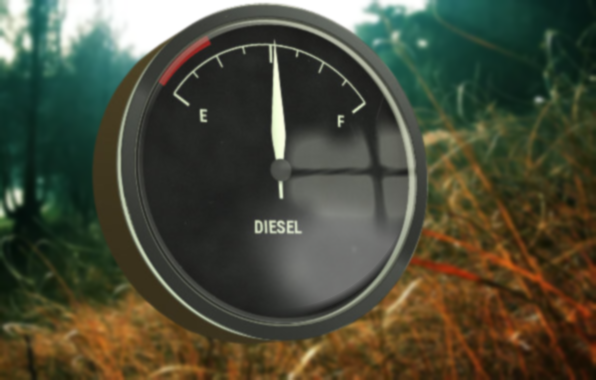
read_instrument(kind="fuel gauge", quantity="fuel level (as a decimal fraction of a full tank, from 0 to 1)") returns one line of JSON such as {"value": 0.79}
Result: {"value": 0.5}
